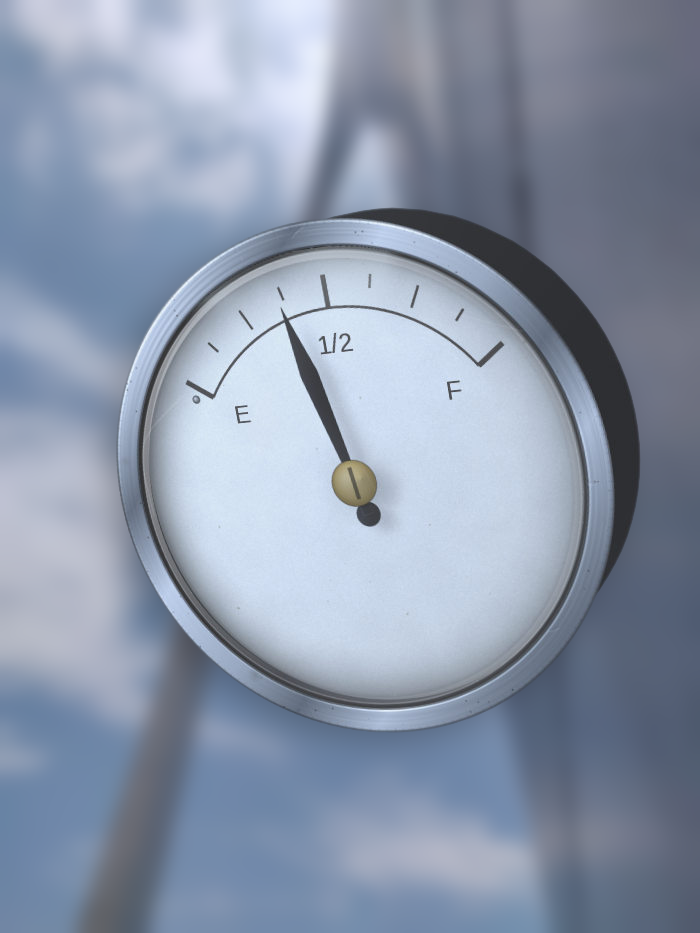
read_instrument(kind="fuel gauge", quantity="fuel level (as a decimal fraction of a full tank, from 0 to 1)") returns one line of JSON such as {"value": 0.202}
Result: {"value": 0.375}
